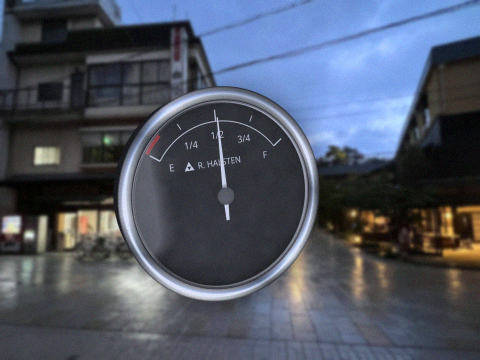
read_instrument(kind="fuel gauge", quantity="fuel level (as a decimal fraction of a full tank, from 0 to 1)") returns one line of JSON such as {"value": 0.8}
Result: {"value": 0.5}
